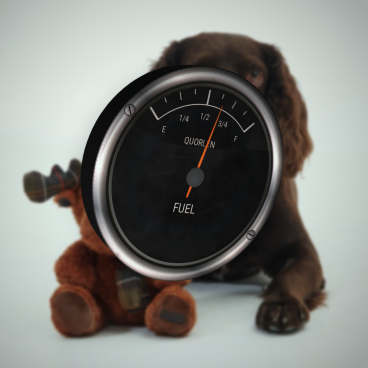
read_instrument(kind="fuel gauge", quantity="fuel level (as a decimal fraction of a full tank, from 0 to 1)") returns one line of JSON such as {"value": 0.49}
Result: {"value": 0.625}
